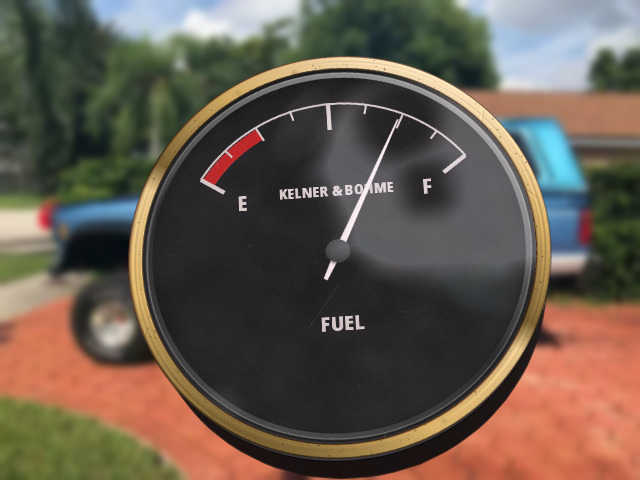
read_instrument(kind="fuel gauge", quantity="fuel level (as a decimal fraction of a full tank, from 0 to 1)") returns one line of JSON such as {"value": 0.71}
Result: {"value": 0.75}
